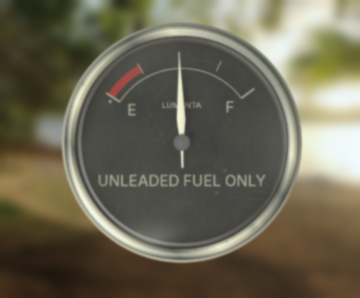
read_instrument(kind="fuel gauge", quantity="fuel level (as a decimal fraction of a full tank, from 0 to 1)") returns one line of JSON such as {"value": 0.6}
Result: {"value": 0.5}
